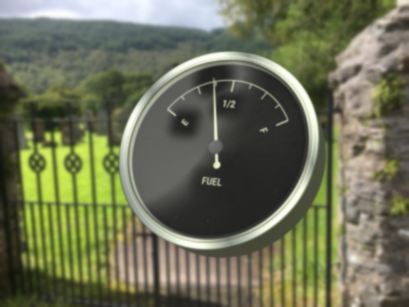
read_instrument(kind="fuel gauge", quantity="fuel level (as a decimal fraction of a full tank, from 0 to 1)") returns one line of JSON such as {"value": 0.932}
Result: {"value": 0.375}
